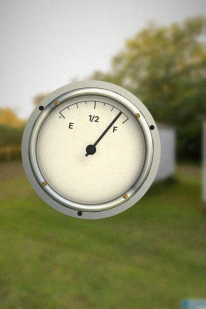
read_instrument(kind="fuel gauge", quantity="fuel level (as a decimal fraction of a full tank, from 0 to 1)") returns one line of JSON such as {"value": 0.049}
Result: {"value": 0.875}
